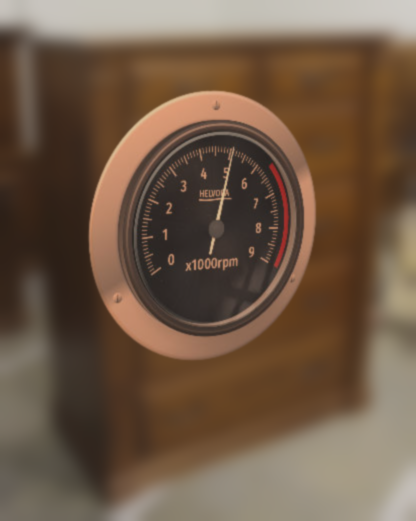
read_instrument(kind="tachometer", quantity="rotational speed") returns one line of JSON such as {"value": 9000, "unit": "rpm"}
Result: {"value": 5000, "unit": "rpm"}
